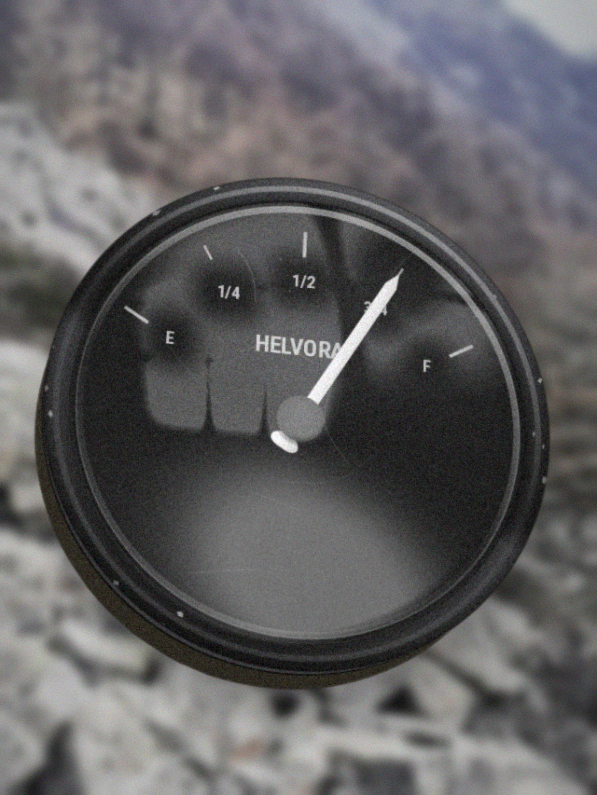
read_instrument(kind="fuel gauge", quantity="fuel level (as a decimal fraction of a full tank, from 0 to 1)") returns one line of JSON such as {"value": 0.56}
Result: {"value": 0.75}
